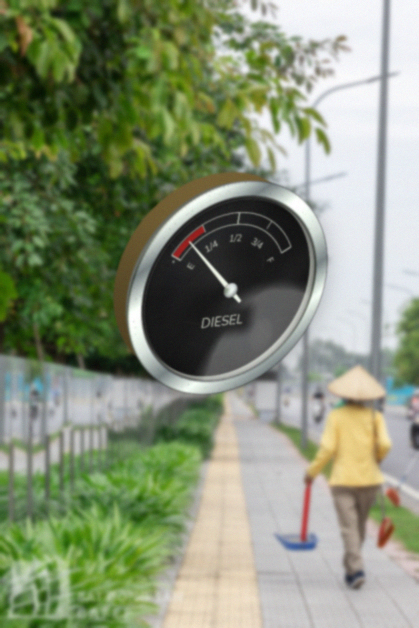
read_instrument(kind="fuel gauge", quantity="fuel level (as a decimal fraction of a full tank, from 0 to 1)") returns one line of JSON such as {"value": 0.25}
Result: {"value": 0.125}
